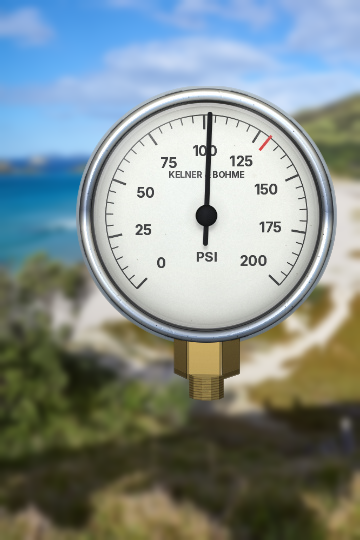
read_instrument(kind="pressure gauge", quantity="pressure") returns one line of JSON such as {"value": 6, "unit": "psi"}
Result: {"value": 102.5, "unit": "psi"}
